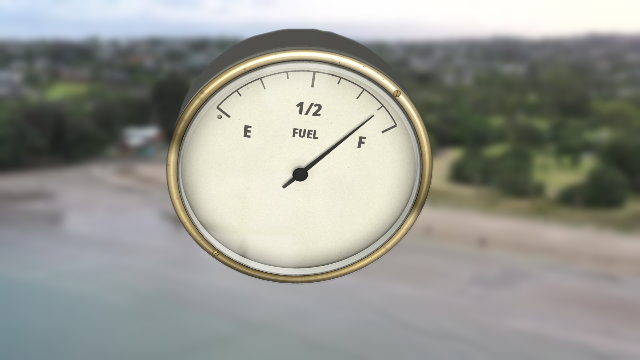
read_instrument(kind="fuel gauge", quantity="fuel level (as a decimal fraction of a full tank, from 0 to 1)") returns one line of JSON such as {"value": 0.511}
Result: {"value": 0.875}
